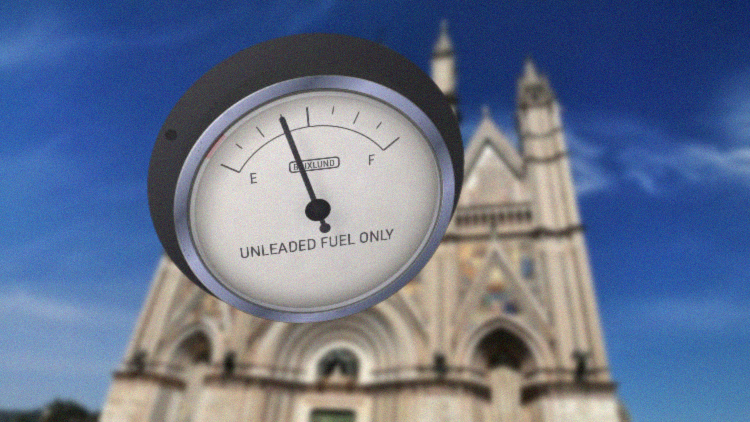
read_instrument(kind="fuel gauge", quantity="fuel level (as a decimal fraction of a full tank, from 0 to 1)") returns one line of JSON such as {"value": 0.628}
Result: {"value": 0.375}
